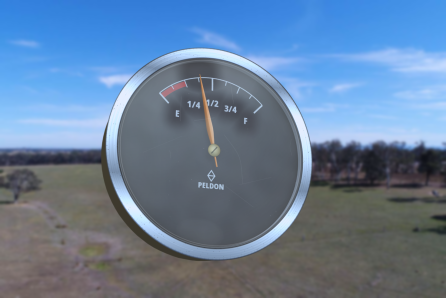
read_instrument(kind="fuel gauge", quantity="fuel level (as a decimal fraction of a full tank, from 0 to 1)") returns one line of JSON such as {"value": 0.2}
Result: {"value": 0.375}
